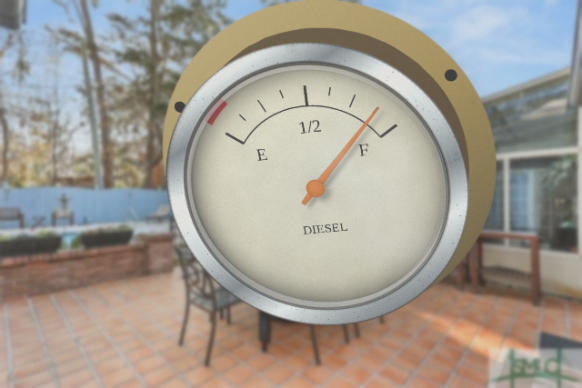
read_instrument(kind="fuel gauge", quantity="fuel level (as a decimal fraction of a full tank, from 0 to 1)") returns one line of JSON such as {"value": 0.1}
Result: {"value": 0.875}
